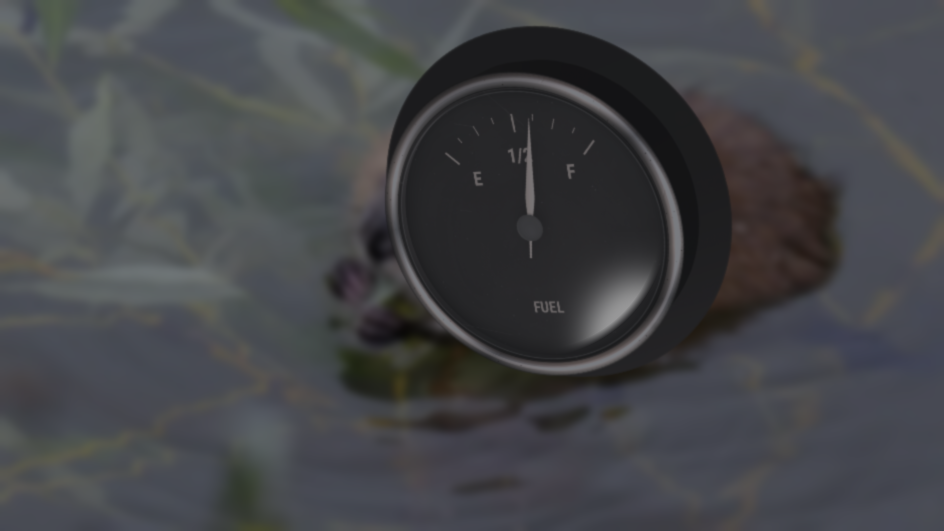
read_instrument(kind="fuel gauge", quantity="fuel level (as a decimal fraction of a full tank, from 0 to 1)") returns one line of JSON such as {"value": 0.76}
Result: {"value": 0.625}
